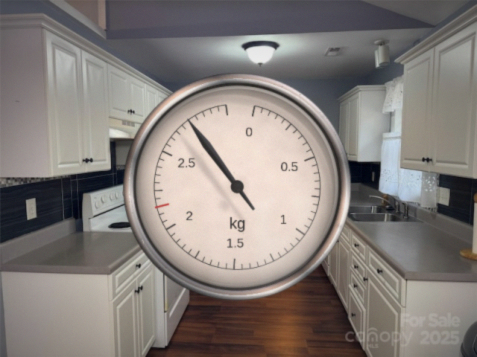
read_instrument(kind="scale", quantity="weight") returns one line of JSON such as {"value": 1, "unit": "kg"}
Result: {"value": 2.75, "unit": "kg"}
